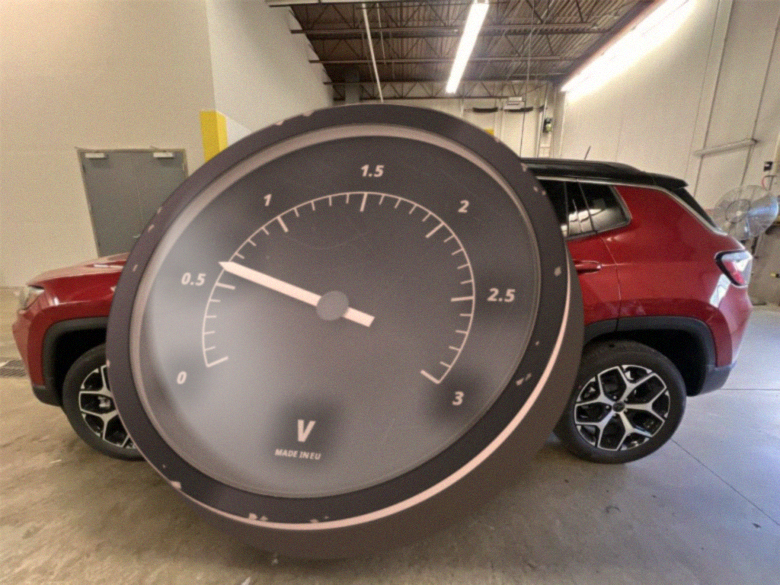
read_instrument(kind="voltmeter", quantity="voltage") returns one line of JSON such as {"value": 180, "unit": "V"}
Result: {"value": 0.6, "unit": "V"}
